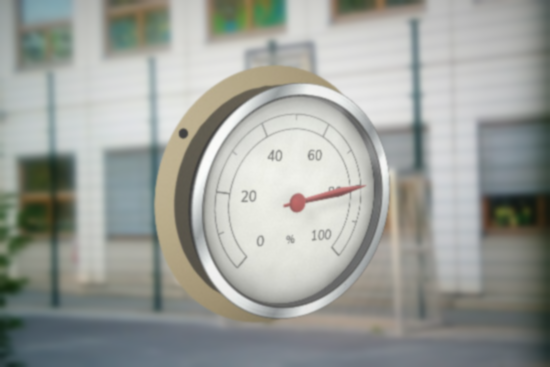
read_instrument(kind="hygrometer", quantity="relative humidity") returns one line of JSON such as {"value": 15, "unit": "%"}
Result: {"value": 80, "unit": "%"}
